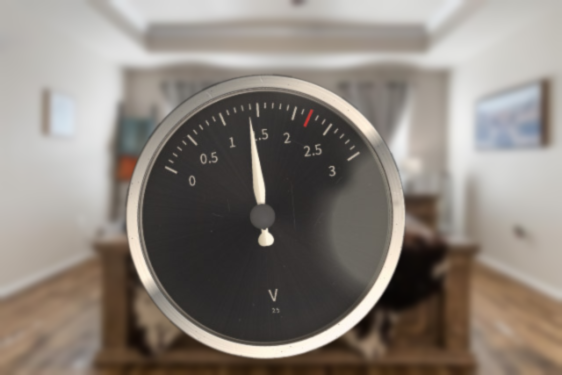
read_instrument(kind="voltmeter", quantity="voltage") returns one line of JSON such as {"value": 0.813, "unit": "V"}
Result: {"value": 1.4, "unit": "V"}
